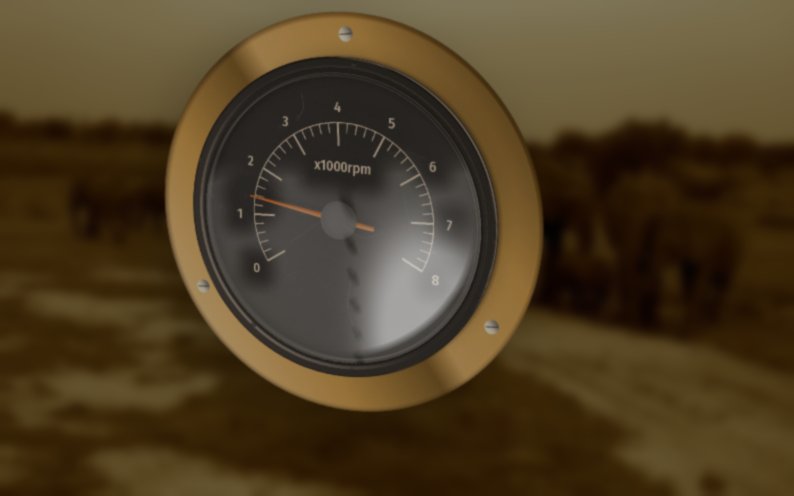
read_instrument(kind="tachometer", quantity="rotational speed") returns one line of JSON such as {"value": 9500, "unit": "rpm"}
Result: {"value": 1400, "unit": "rpm"}
